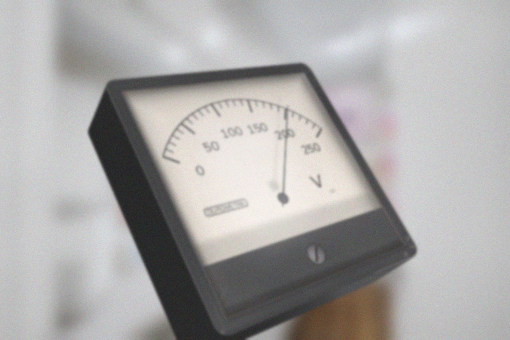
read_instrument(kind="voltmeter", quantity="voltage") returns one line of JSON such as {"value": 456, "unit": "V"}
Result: {"value": 200, "unit": "V"}
